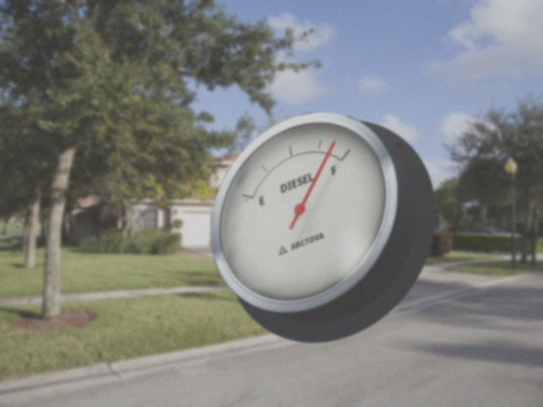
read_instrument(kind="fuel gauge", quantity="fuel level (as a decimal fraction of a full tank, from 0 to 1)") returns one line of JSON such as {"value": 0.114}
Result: {"value": 0.875}
